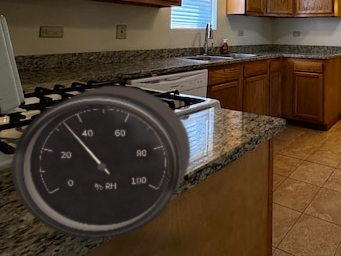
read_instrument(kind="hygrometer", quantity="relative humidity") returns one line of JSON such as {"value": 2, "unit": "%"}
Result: {"value": 35, "unit": "%"}
